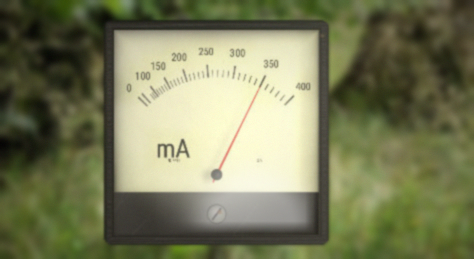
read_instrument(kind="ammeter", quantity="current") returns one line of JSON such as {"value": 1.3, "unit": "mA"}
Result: {"value": 350, "unit": "mA"}
